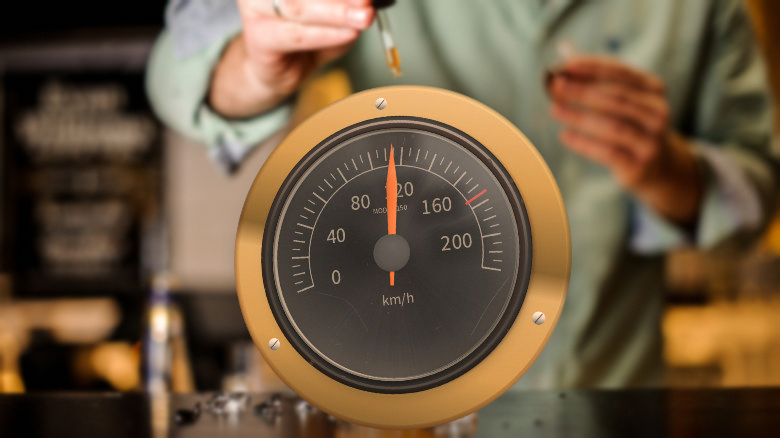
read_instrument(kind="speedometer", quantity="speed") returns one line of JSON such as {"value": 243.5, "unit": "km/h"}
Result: {"value": 115, "unit": "km/h"}
